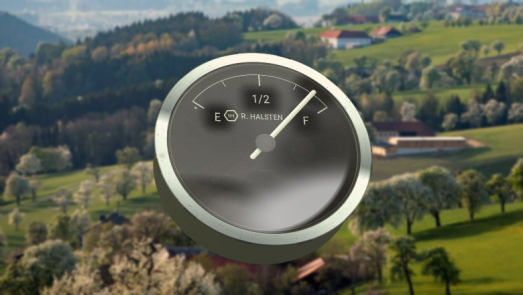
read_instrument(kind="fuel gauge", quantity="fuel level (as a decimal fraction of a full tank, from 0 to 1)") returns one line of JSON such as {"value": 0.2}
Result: {"value": 0.875}
